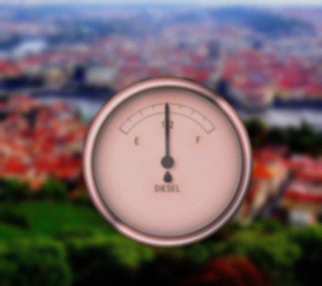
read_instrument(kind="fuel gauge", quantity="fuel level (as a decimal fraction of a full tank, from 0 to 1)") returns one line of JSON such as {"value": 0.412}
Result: {"value": 0.5}
